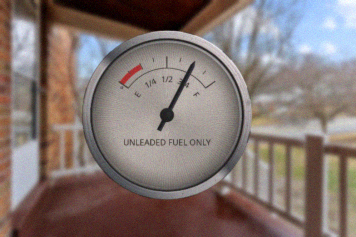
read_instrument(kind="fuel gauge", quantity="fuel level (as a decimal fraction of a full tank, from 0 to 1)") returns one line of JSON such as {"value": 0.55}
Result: {"value": 0.75}
